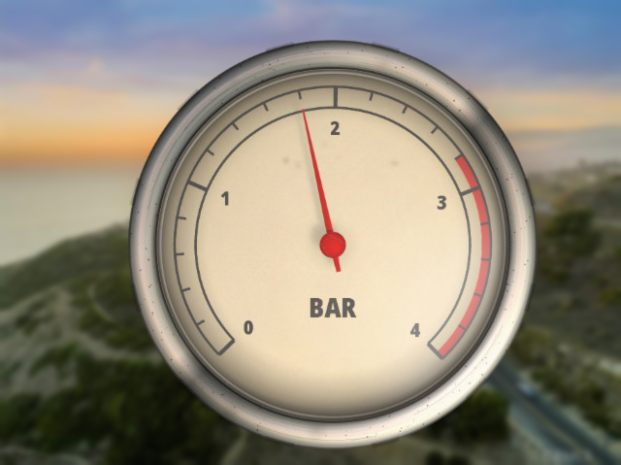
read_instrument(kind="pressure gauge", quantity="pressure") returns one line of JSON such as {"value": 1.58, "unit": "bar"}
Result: {"value": 1.8, "unit": "bar"}
